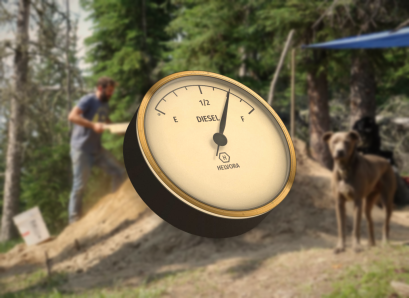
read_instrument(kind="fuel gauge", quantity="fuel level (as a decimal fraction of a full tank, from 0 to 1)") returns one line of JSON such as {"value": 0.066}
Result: {"value": 0.75}
